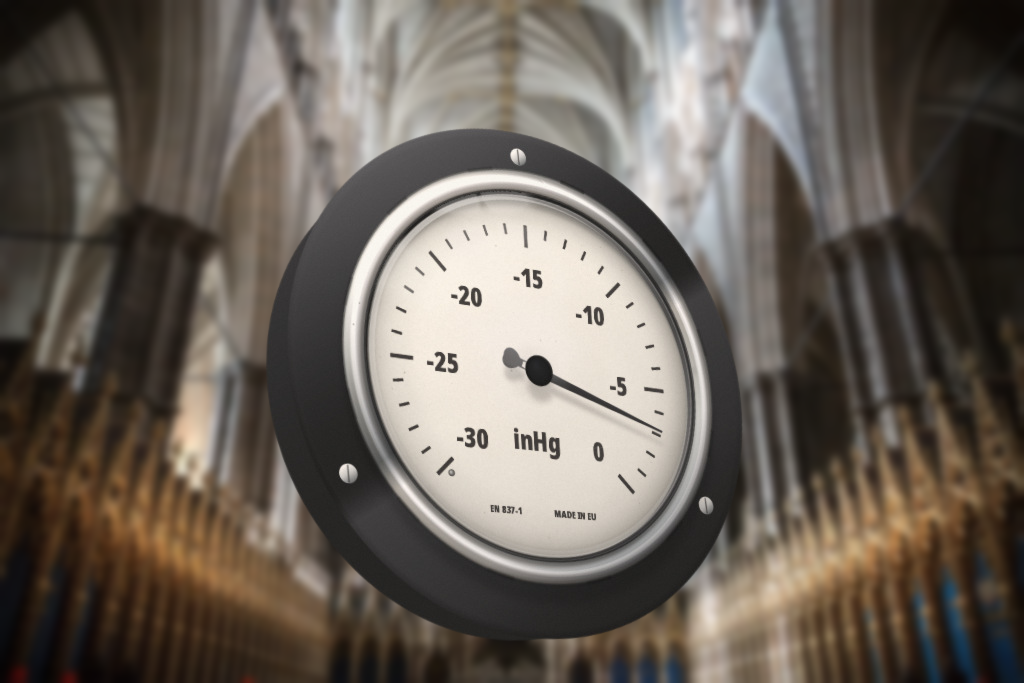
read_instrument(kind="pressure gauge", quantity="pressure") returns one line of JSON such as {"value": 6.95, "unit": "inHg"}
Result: {"value": -3, "unit": "inHg"}
